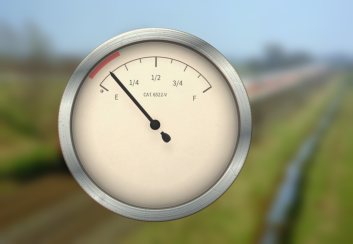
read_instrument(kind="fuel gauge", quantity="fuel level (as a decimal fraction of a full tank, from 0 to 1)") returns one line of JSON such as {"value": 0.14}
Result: {"value": 0.125}
